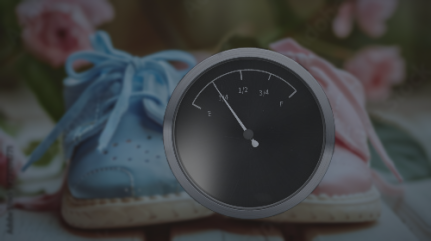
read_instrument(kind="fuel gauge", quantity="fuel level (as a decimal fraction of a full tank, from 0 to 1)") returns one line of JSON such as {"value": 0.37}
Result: {"value": 0.25}
